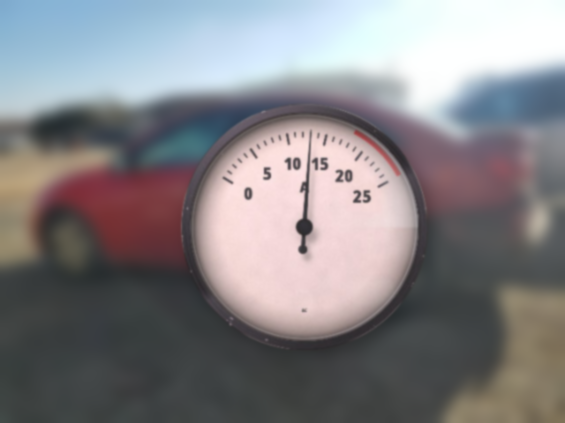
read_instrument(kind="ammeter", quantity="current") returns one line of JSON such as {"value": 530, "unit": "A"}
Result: {"value": 13, "unit": "A"}
